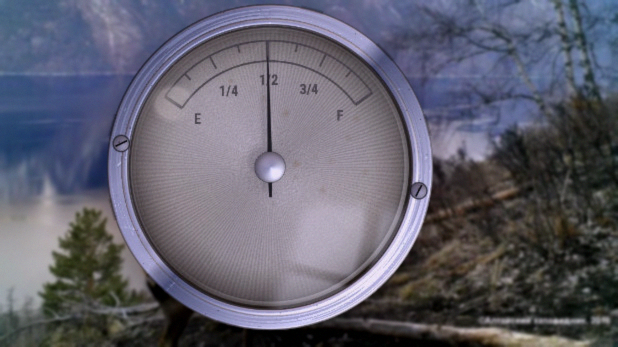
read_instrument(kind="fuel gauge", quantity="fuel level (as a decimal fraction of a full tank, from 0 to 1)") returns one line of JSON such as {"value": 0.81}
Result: {"value": 0.5}
